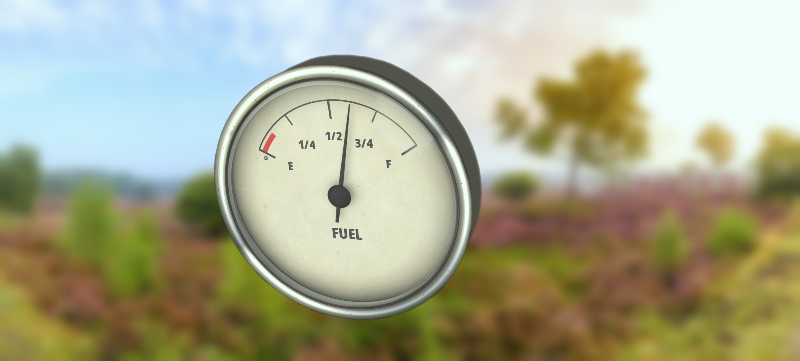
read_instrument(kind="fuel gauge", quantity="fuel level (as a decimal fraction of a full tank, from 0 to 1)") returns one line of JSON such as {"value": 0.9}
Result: {"value": 0.625}
